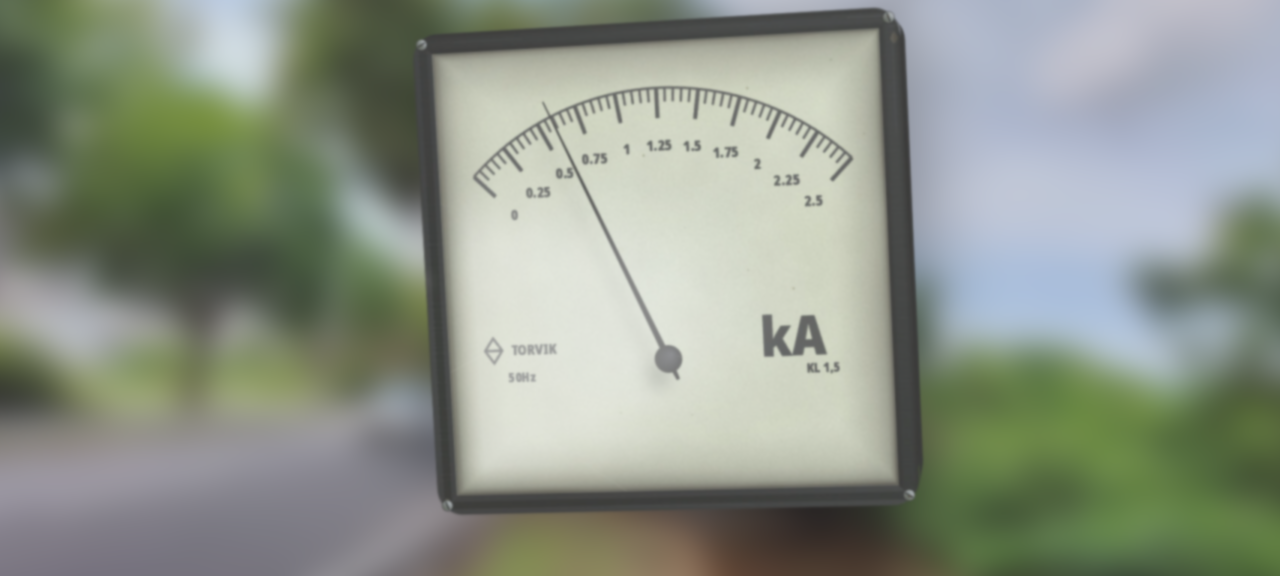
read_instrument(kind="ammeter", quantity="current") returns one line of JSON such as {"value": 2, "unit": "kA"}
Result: {"value": 0.6, "unit": "kA"}
